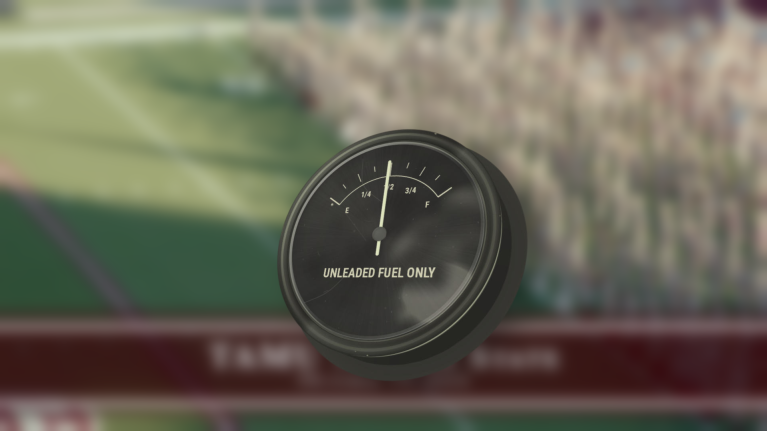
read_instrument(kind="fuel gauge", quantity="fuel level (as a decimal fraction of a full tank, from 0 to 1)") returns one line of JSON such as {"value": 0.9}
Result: {"value": 0.5}
